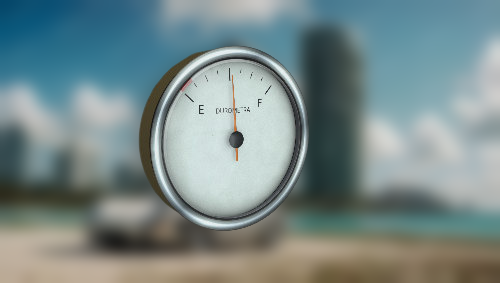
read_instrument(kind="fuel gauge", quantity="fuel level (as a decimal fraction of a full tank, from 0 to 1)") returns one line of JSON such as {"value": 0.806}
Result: {"value": 0.5}
